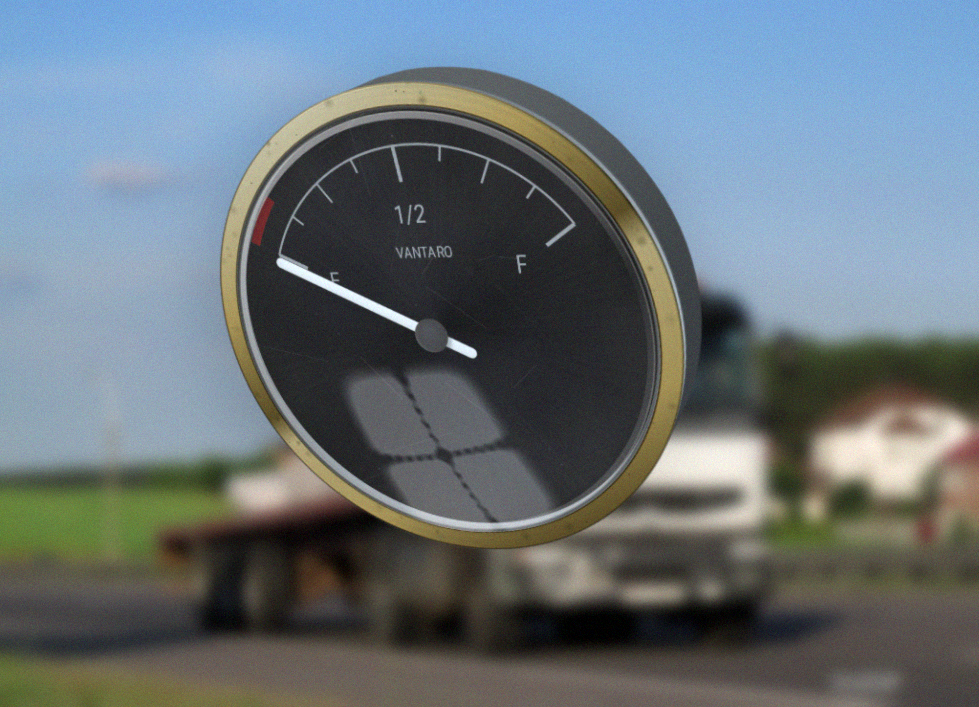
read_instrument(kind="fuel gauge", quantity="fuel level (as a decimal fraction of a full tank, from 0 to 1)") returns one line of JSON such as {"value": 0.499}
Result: {"value": 0}
